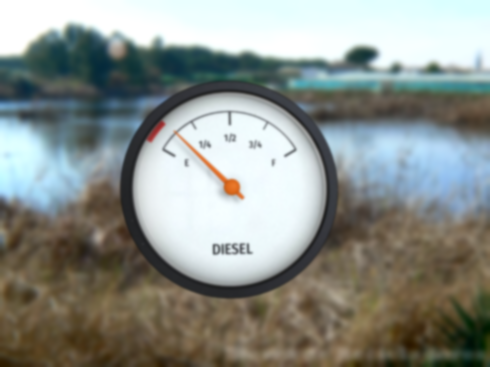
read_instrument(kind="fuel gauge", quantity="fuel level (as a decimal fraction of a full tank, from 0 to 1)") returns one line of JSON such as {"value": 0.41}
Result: {"value": 0.125}
